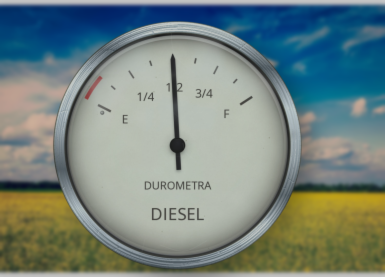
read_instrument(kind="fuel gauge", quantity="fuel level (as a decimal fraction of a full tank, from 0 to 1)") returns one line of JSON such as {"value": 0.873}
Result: {"value": 0.5}
